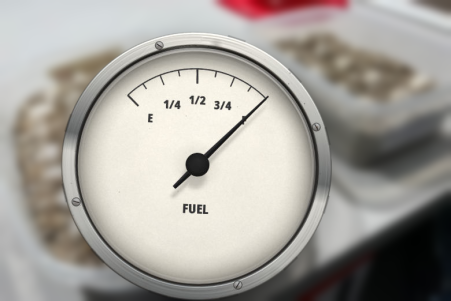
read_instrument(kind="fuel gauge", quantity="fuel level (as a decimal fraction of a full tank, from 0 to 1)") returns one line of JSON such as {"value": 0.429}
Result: {"value": 1}
